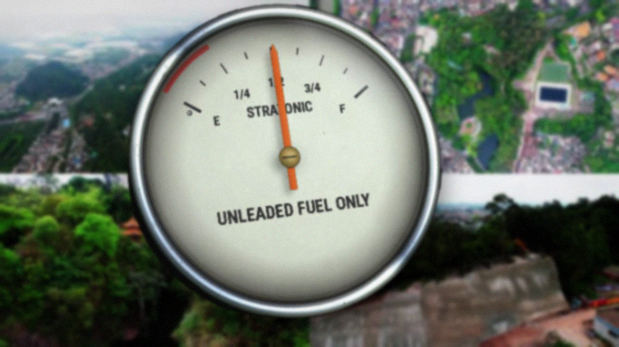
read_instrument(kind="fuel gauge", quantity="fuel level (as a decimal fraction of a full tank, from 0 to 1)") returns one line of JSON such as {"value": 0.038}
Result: {"value": 0.5}
